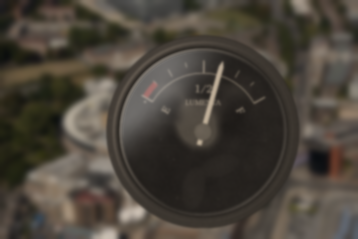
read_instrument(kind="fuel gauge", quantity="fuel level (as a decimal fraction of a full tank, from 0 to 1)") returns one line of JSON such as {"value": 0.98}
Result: {"value": 0.625}
